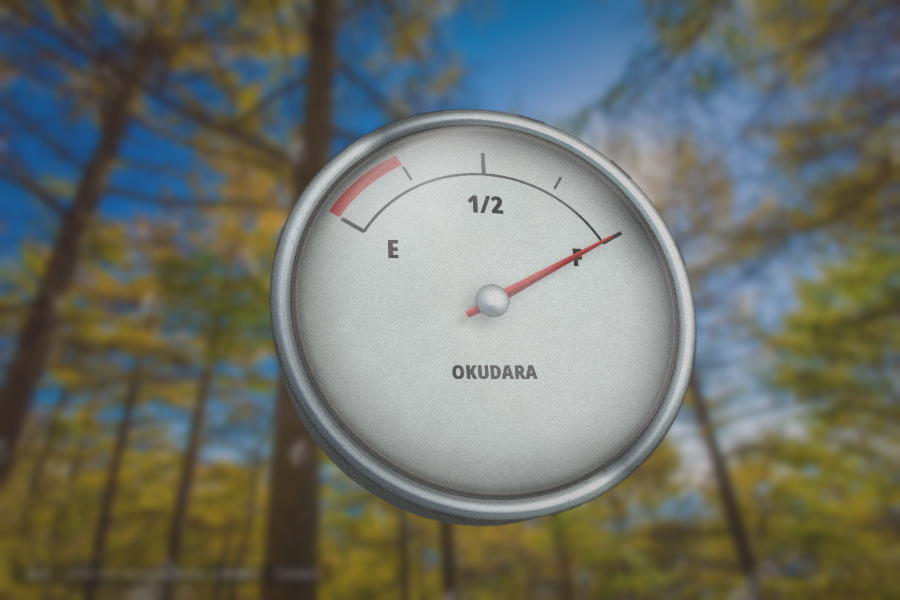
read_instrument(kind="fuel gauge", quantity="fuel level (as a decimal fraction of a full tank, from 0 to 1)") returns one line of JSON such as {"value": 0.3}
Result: {"value": 1}
